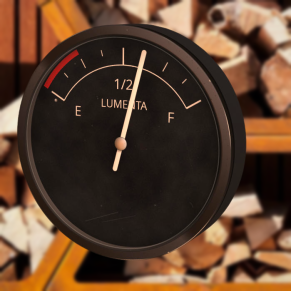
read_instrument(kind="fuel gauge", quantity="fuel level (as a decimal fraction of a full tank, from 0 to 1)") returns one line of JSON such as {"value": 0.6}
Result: {"value": 0.625}
